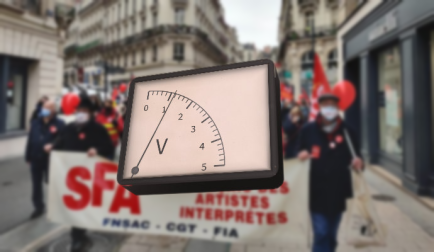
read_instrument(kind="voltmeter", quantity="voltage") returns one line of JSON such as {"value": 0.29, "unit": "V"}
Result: {"value": 1.2, "unit": "V"}
